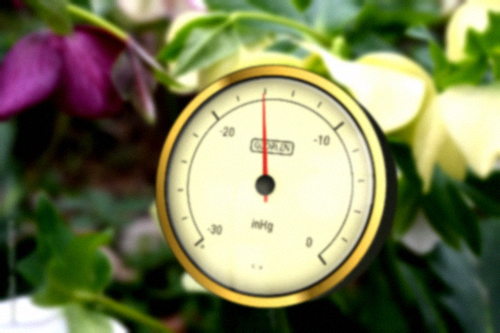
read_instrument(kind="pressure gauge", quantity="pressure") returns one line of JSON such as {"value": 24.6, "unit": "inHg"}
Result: {"value": -16, "unit": "inHg"}
